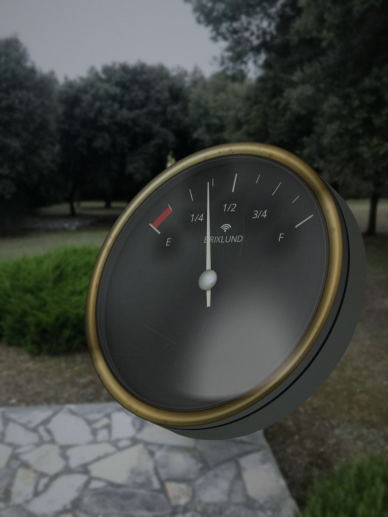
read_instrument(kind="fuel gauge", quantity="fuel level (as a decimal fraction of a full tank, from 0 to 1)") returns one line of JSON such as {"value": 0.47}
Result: {"value": 0.375}
